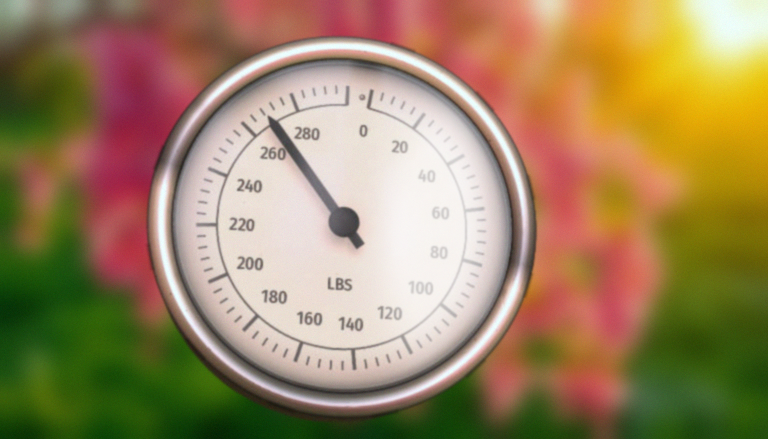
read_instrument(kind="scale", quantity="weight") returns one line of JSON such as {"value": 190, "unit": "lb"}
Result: {"value": 268, "unit": "lb"}
